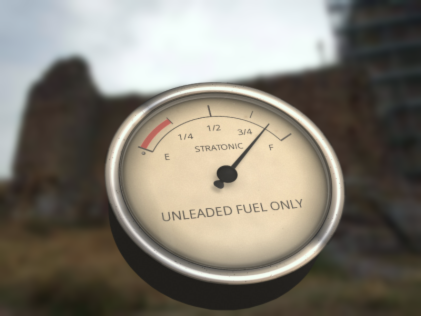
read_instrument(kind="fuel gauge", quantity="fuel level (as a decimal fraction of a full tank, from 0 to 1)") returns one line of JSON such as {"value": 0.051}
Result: {"value": 0.875}
